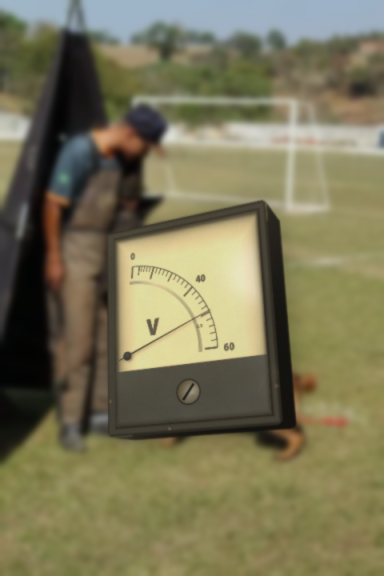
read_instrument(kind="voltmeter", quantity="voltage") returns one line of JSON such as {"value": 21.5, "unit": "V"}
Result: {"value": 50, "unit": "V"}
